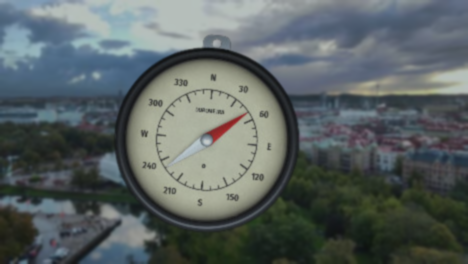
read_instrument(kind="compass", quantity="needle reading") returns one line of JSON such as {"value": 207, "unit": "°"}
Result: {"value": 50, "unit": "°"}
